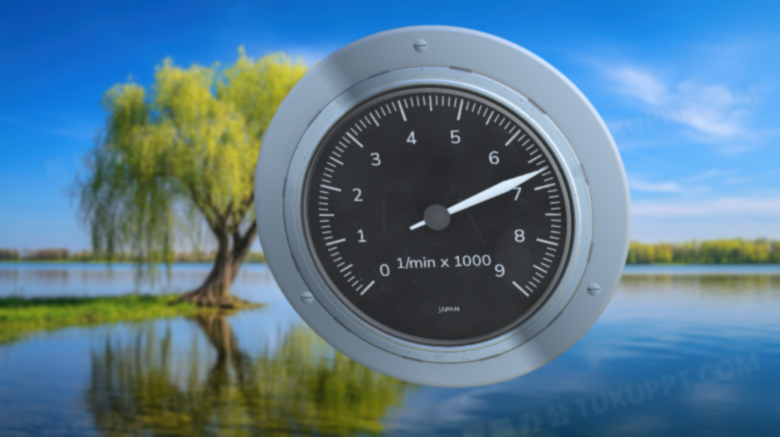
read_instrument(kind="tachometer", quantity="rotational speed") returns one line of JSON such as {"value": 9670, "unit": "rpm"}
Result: {"value": 6700, "unit": "rpm"}
